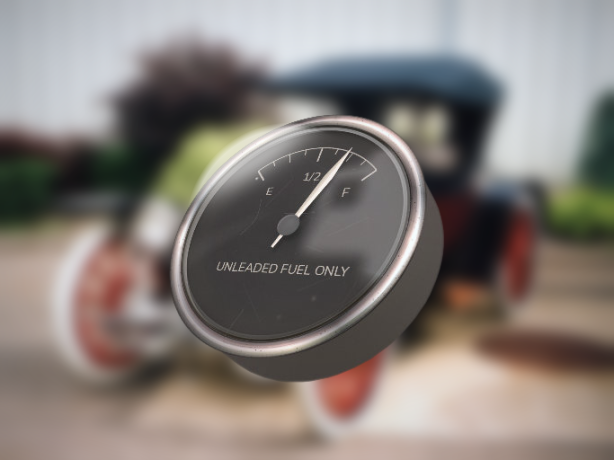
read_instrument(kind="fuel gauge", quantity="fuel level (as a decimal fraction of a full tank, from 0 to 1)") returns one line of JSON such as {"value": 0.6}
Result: {"value": 0.75}
